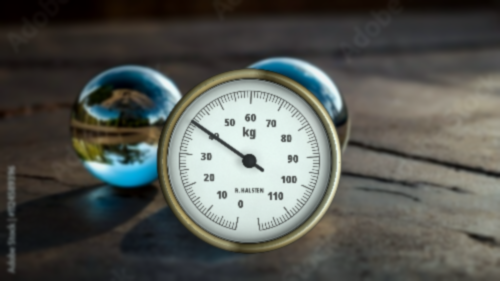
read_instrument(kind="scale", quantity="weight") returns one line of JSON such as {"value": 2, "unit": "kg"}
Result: {"value": 40, "unit": "kg"}
